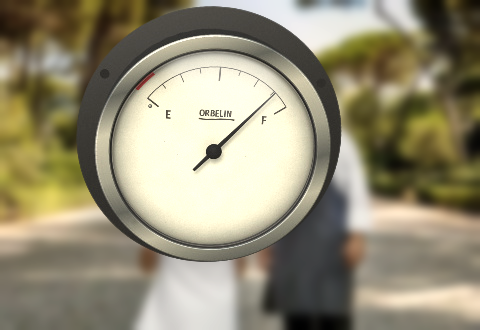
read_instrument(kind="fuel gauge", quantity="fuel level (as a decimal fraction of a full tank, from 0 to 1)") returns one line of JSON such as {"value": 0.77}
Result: {"value": 0.875}
